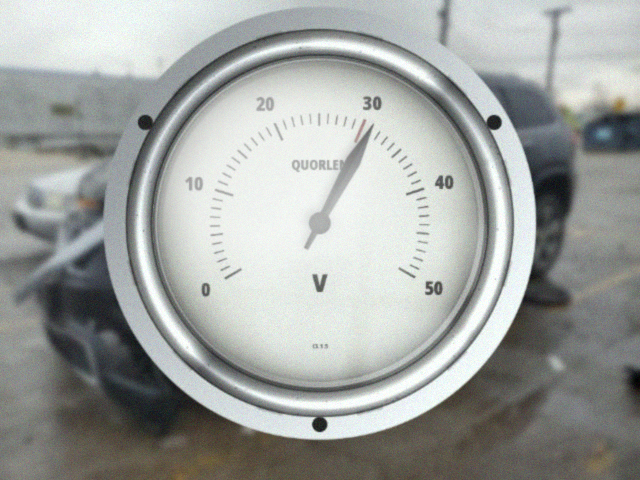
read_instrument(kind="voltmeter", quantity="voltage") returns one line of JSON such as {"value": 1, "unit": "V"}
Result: {"value": 31, "unit": "V"}
